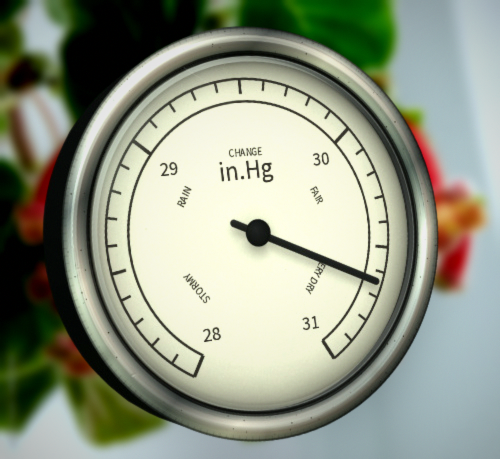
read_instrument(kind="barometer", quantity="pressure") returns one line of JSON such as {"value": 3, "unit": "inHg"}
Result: {"value": 30.65, "unit": "inHg"}
